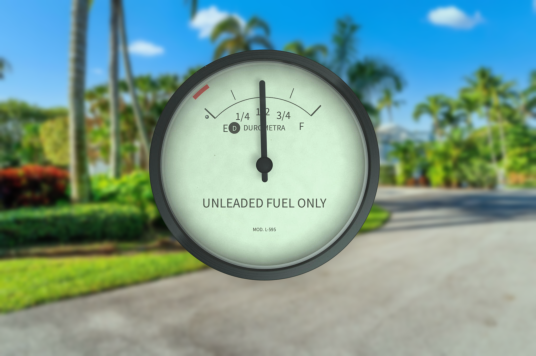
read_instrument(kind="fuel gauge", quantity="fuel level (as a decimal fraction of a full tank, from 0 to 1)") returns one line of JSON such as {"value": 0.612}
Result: {"value": 0.5}
